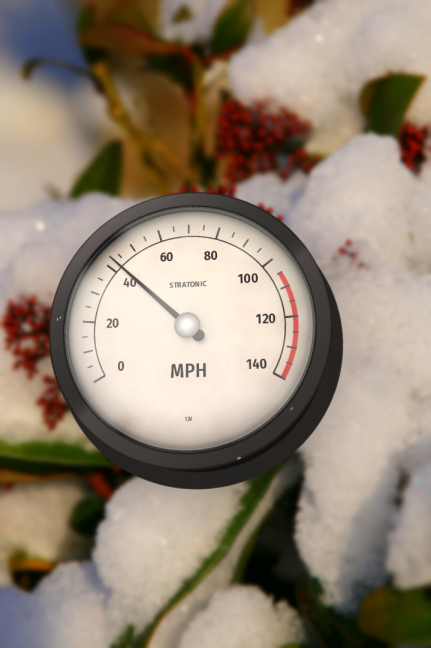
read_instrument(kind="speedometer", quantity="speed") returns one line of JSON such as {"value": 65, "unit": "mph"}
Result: {"value": 42.5, "unit": "mph"}
